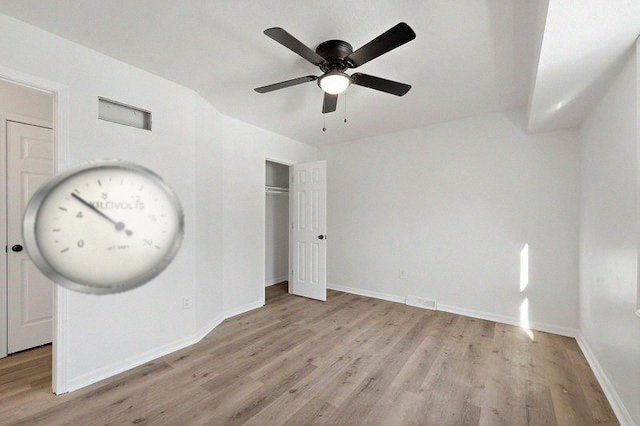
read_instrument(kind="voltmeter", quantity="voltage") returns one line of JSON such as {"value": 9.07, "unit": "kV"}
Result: {"value": 5.5, "unit": "kV"}
